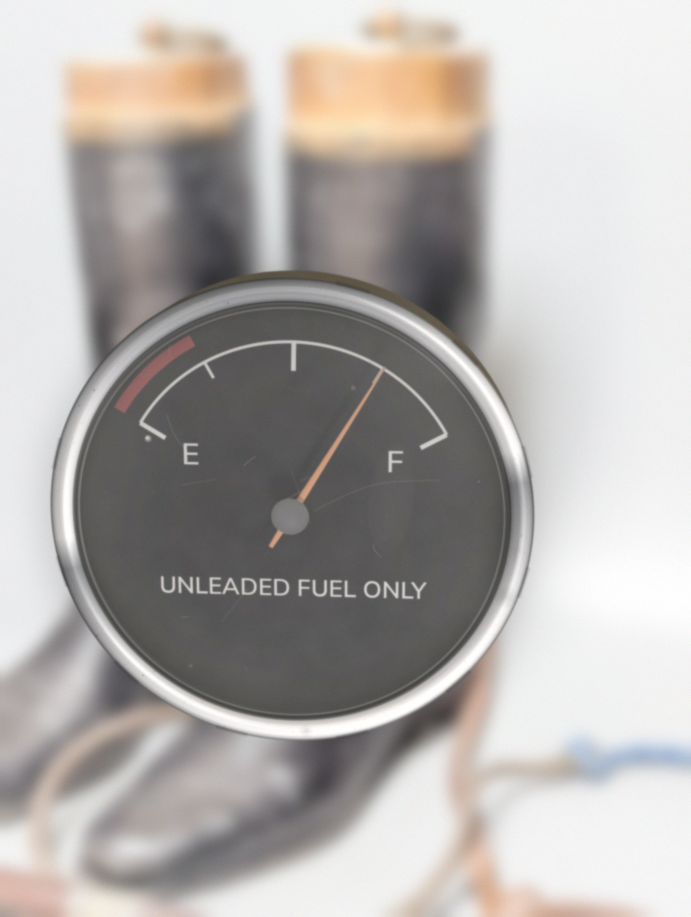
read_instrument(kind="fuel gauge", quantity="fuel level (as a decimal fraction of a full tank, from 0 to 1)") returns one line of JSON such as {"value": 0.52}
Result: {"value": 0.75}
